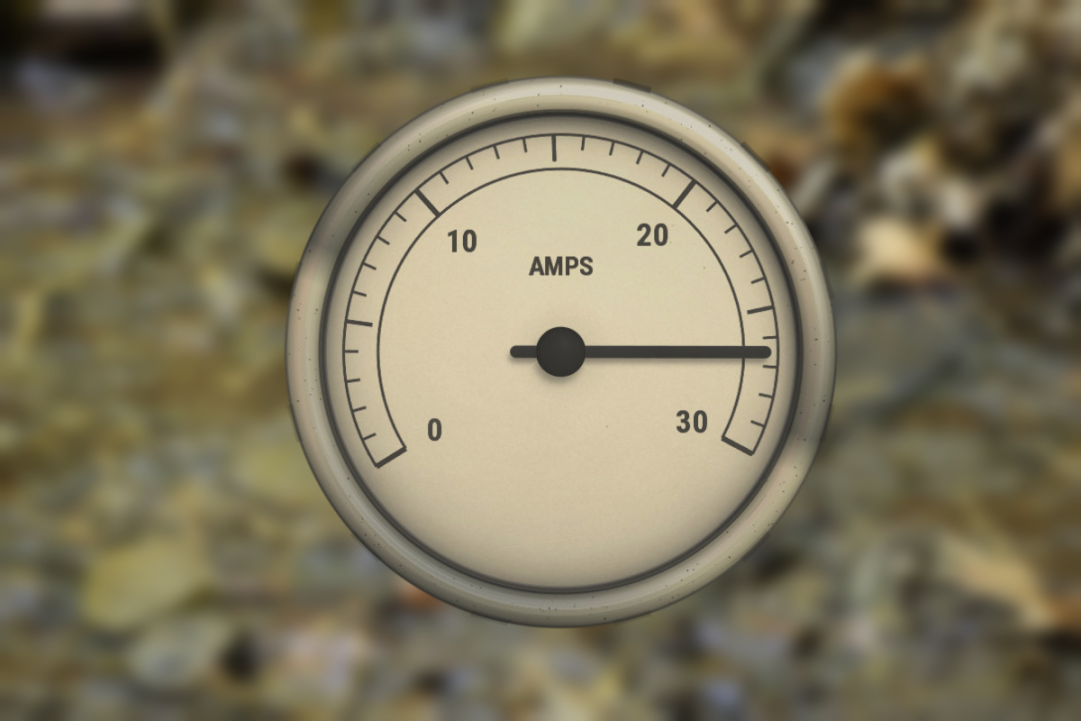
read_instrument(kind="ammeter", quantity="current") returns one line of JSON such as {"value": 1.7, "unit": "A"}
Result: {"value": 26.5, "unit": "A"}
